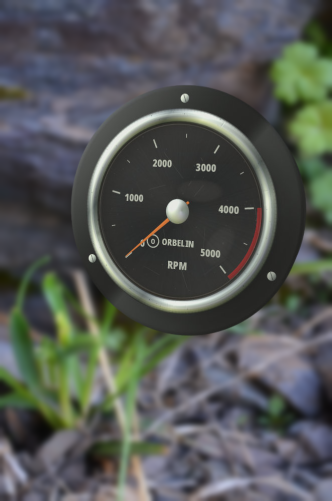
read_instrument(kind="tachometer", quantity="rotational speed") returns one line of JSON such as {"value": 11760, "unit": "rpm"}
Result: {"value": 0, "unit": "rpm"}
